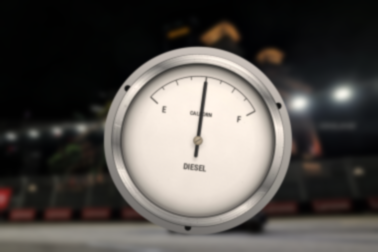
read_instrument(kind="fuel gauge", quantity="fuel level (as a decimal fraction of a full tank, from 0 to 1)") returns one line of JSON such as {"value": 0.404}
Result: {"value": 0.5}
